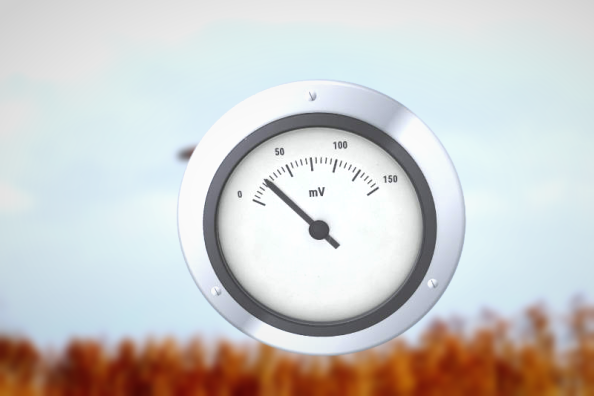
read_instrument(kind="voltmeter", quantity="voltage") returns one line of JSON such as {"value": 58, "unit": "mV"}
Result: {"value": 25, "unit": "mV"}
